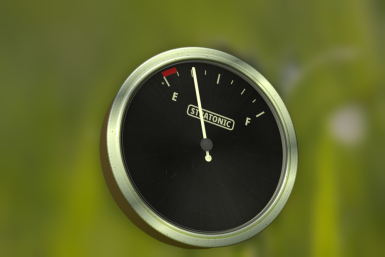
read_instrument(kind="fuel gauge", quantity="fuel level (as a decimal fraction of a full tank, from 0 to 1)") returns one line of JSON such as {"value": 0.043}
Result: {"value": 0.25}
